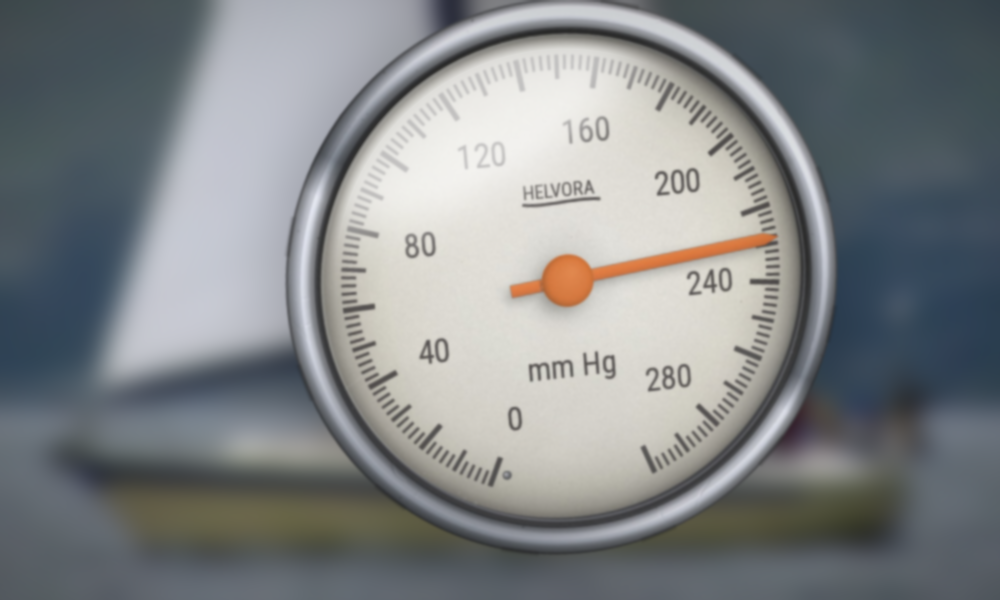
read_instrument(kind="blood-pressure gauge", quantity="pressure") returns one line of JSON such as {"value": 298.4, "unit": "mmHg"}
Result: {"value": 228, "unit": "mmHg"}
